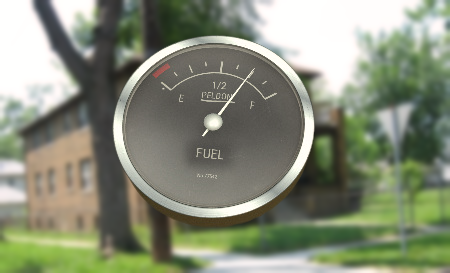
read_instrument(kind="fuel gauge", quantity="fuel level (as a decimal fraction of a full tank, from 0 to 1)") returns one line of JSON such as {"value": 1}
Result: {"value": 0.75}
